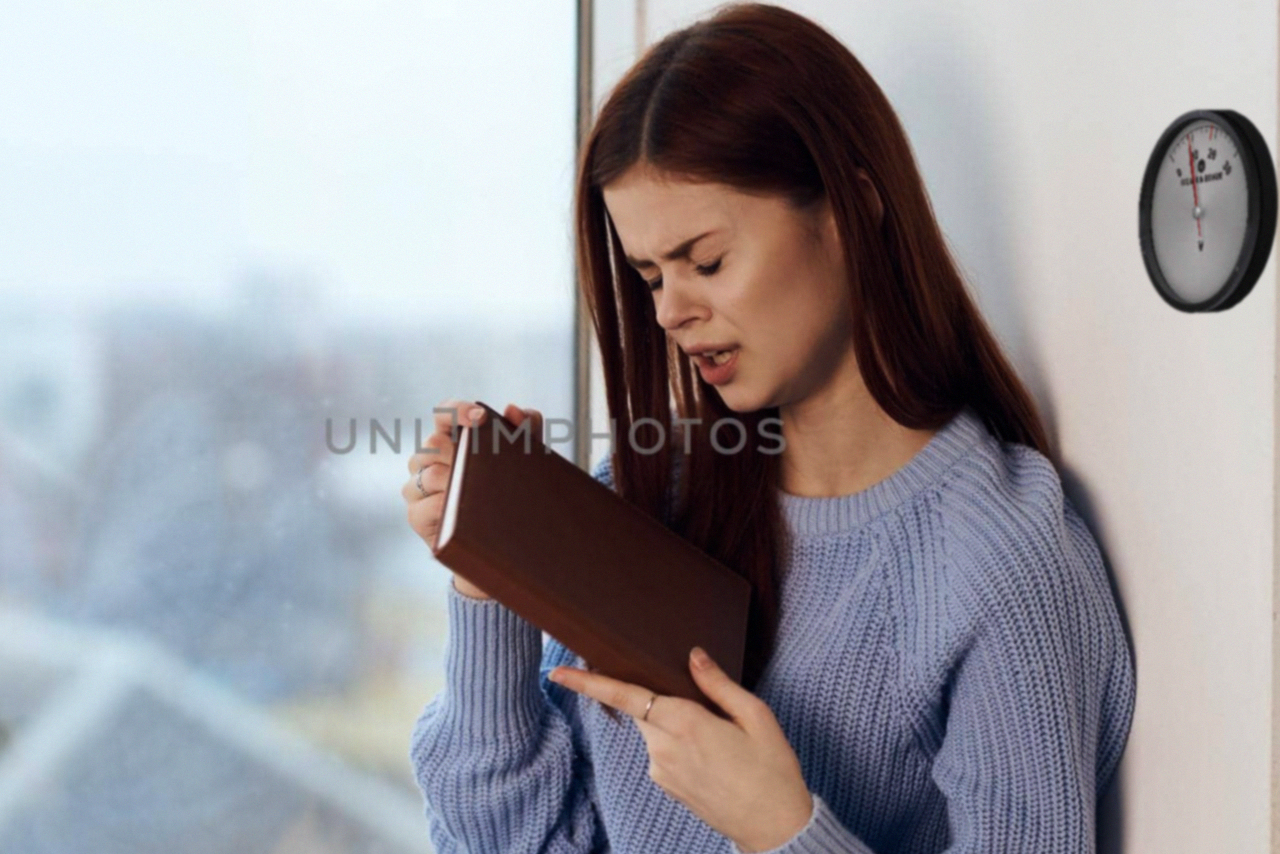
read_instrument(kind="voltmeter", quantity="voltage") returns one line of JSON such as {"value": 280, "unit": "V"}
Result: {"value": 10, "unit": "V"}
